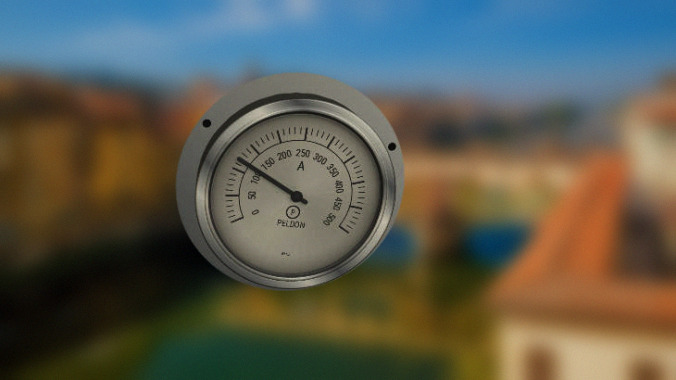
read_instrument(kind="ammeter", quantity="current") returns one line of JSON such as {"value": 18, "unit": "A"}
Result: {"value": 120, "unit": "A"}
